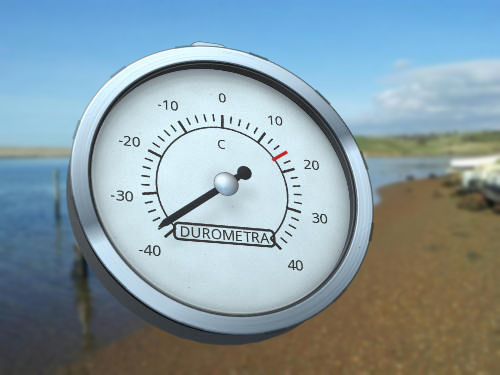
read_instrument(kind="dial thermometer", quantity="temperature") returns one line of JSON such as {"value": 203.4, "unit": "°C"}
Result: {"value": -38, "unit": "°C"}
